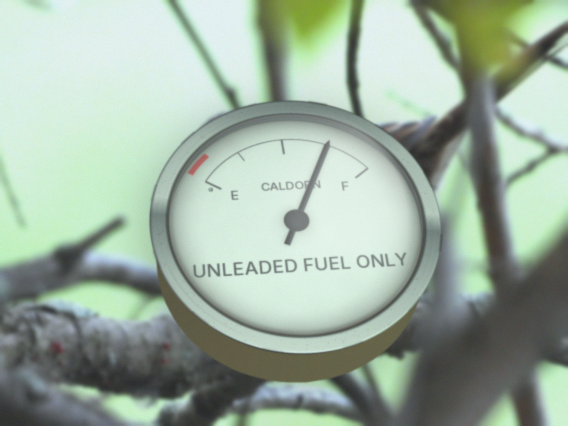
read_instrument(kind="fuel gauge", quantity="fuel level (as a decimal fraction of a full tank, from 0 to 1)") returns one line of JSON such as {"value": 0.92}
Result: {"value": 0.75}
